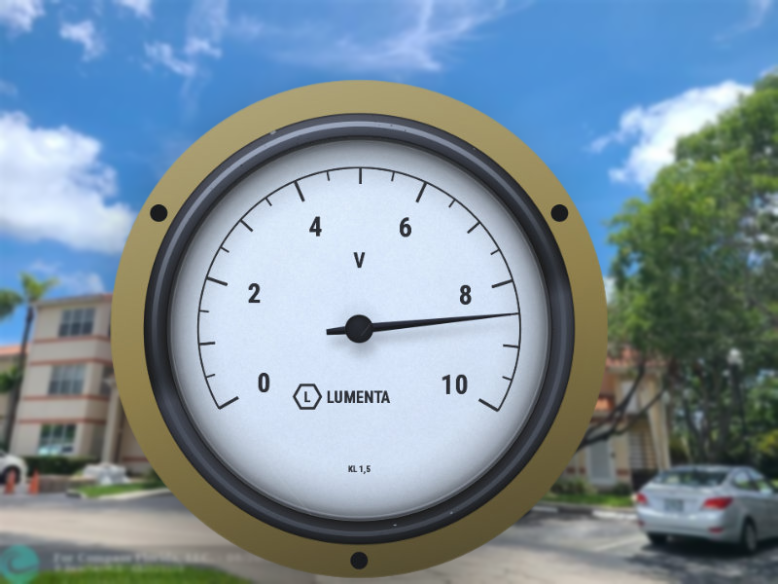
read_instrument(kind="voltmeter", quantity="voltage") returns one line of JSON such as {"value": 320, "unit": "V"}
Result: {"value": 8.5, "unit": "V"}
